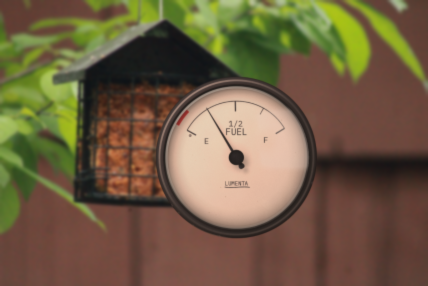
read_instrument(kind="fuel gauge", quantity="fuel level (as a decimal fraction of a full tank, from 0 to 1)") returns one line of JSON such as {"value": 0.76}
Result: {"value": 0.25}
